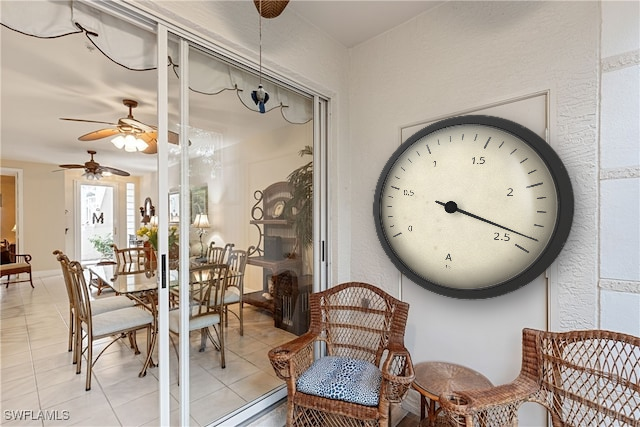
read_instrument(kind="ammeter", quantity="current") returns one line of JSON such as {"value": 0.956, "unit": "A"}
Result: {"value": 2.4, "unit": "A"}
